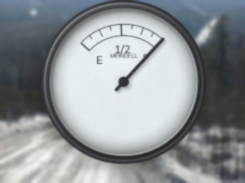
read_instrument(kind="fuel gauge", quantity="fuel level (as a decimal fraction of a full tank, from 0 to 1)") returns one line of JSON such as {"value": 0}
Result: {"value": 1}
